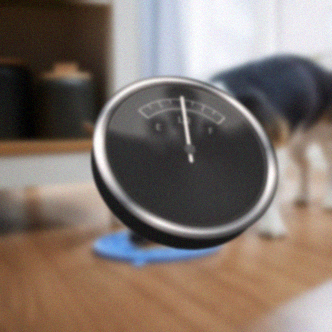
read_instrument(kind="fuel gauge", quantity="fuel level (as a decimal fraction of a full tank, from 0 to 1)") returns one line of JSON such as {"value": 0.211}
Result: {"value": 0.5}
